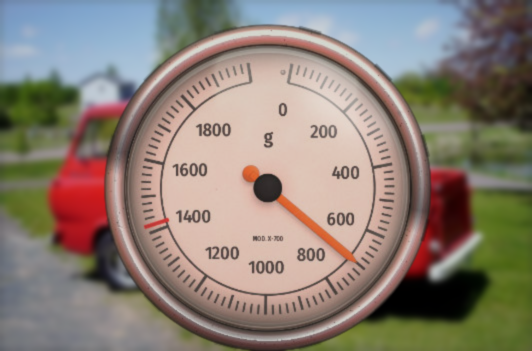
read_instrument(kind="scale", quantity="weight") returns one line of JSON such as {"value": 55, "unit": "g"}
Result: {"value": 700, "unit": "g"}
